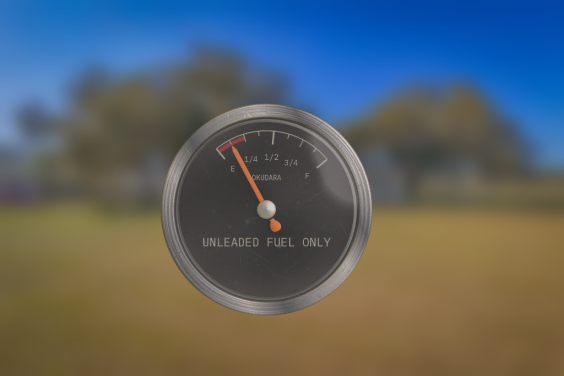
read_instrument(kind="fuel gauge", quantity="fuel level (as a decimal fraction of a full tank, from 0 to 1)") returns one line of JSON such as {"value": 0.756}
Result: {"value": 0.125}
